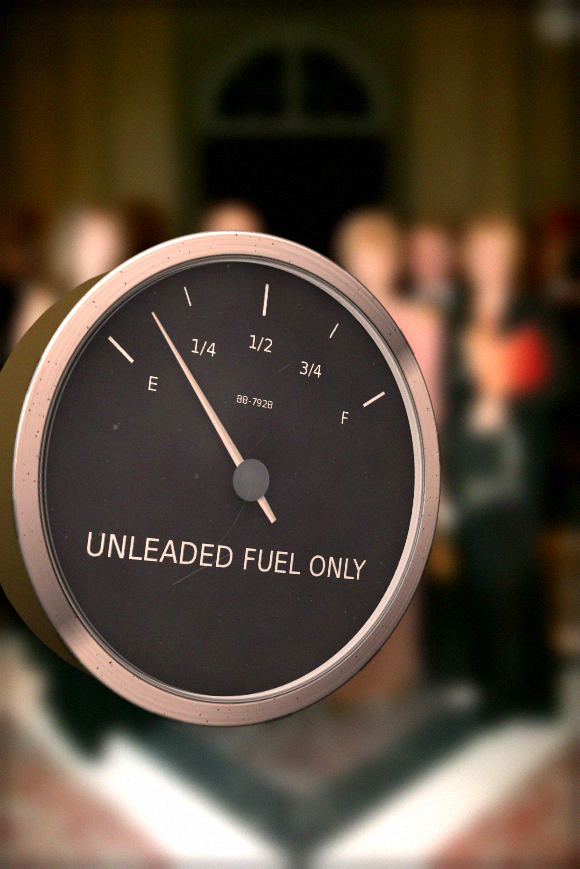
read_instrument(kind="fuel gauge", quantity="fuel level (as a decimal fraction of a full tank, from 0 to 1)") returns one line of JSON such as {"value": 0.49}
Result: {"value": 0.125}
